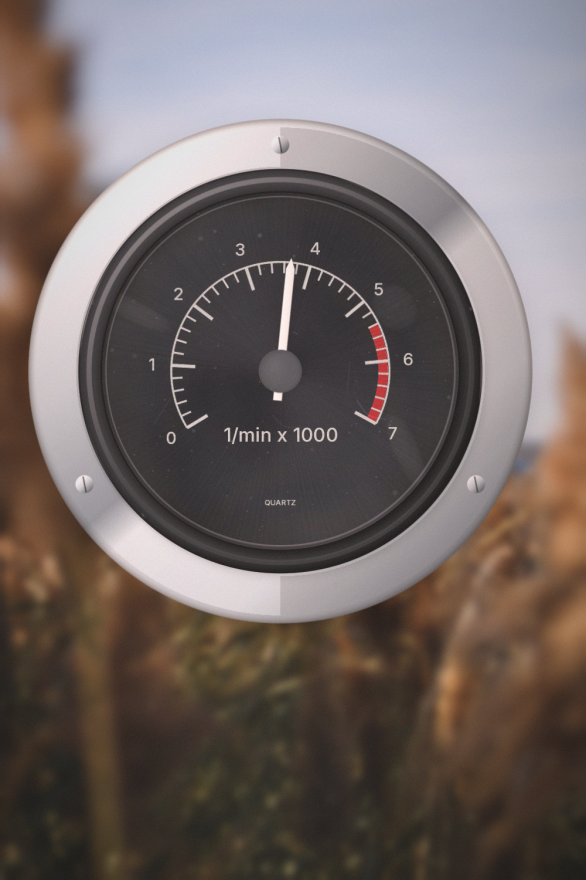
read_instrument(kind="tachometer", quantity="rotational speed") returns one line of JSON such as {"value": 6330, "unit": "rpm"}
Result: {"value": 3700, "unit": "rpm"}
